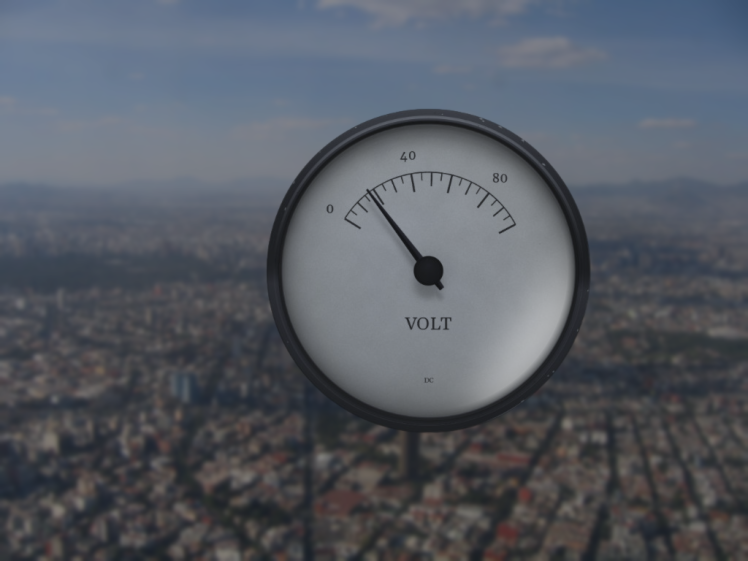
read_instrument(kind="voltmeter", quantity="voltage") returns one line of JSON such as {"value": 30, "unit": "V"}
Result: {"value": 17.5, "unit": "V"}
